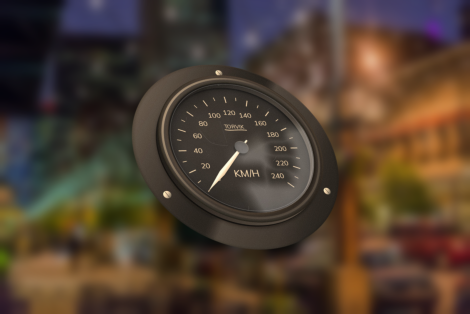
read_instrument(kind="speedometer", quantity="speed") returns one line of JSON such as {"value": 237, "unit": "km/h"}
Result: {"value": 0, "unit": "km/h"}
